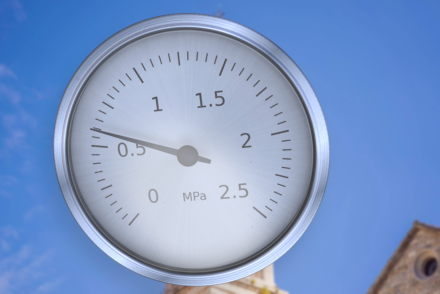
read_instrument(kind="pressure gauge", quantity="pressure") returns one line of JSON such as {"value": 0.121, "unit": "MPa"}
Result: {"value": 0.6, "unit": "MPa"}
